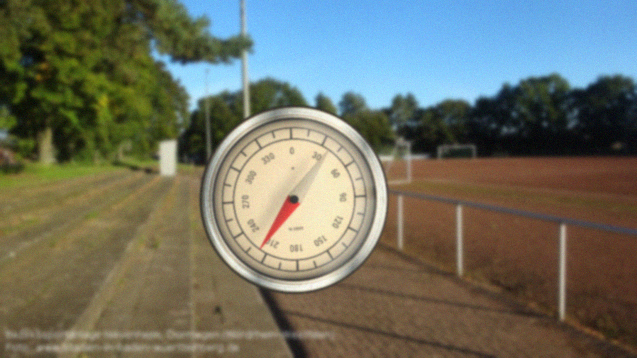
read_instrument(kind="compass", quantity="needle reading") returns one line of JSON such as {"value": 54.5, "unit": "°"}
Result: {"value": 217.5, "unit": "°"}
